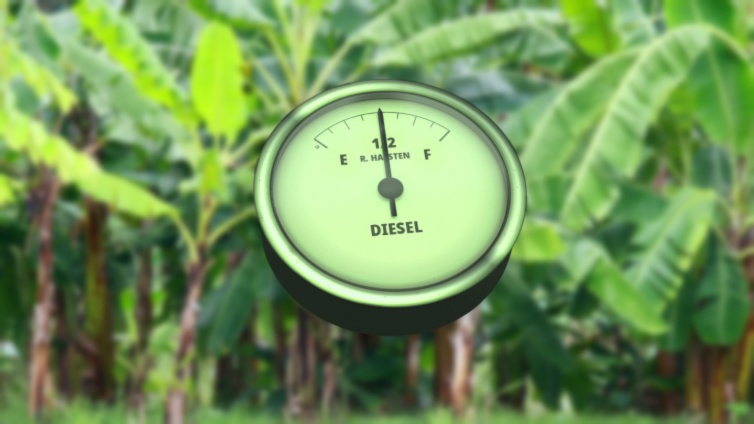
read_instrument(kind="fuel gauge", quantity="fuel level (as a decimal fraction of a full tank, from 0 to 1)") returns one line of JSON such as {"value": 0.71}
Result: {"value": 0.5}
